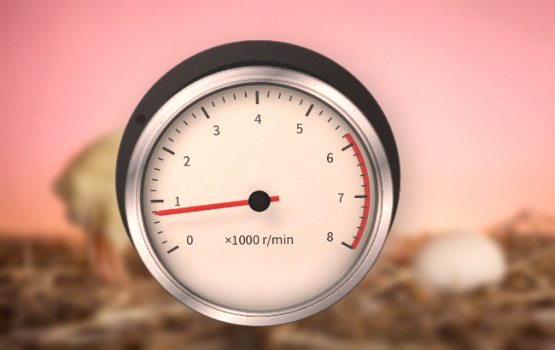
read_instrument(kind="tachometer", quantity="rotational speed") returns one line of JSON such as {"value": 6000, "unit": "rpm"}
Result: {"value": 800, "unit": "rpm"}
